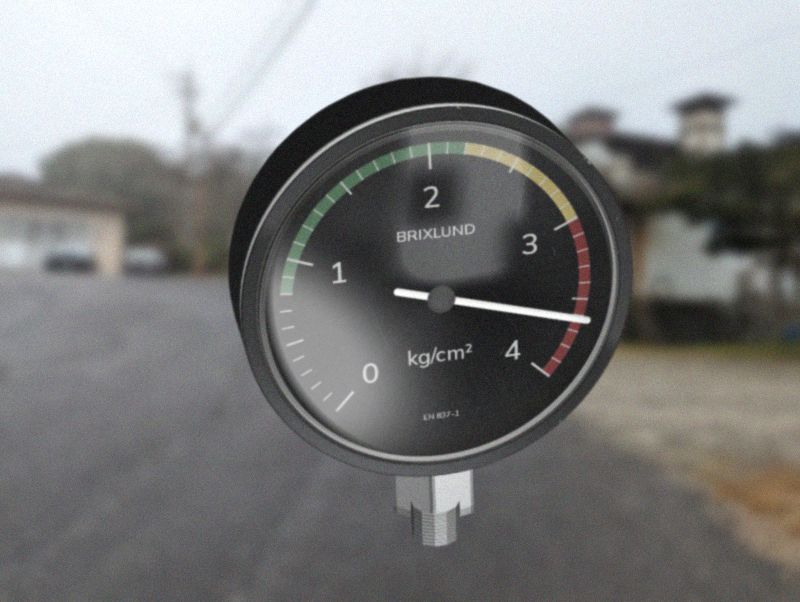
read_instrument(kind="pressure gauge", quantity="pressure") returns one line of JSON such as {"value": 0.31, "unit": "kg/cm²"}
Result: {"value": 3.6, "unit": "kg/cm²"}
